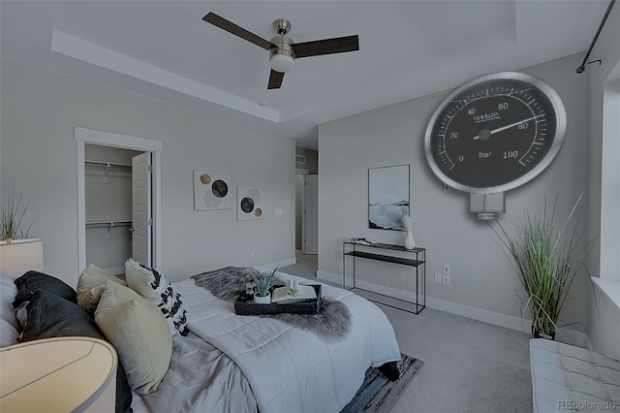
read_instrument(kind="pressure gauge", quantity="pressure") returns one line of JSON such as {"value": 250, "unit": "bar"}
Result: {"value": 78, "unit": "bar"}
